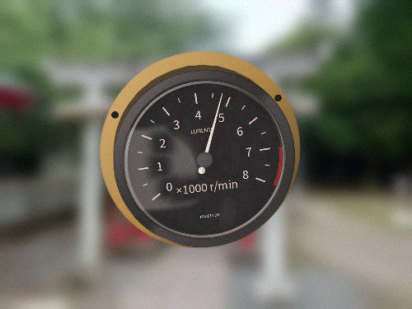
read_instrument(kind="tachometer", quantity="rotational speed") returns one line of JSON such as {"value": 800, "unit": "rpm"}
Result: {"value": 4750, "unit": "rpm"}
